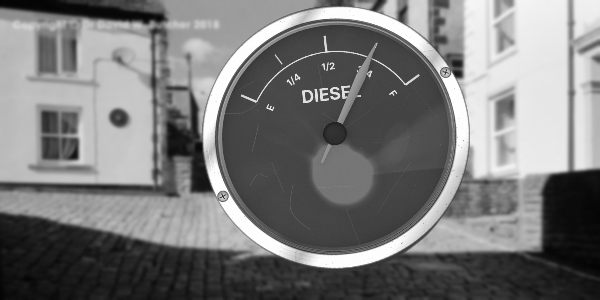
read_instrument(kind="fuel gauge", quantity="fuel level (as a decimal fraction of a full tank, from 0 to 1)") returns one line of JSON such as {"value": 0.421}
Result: {"value": 0.75}
